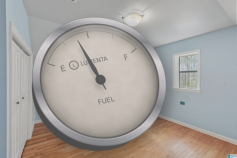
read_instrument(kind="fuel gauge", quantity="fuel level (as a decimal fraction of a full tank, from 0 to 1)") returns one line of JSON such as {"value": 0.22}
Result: {"value": 0.375}
